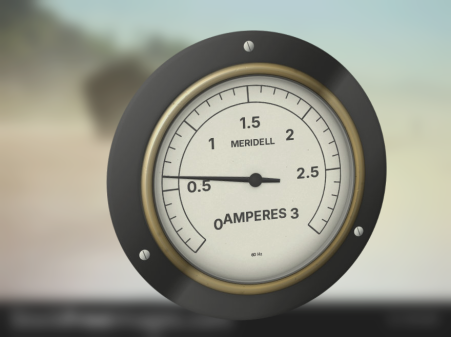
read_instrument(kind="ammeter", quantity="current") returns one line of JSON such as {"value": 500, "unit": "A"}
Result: {"value": 0.6, "unit": "A"}
